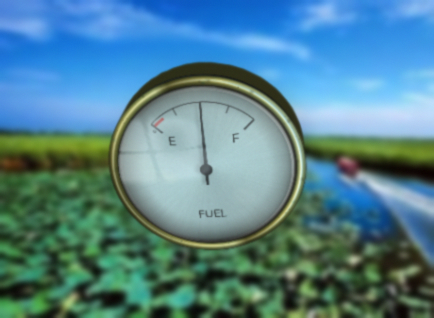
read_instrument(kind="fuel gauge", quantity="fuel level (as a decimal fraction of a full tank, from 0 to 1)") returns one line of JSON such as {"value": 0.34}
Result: {"value": 0.5}
